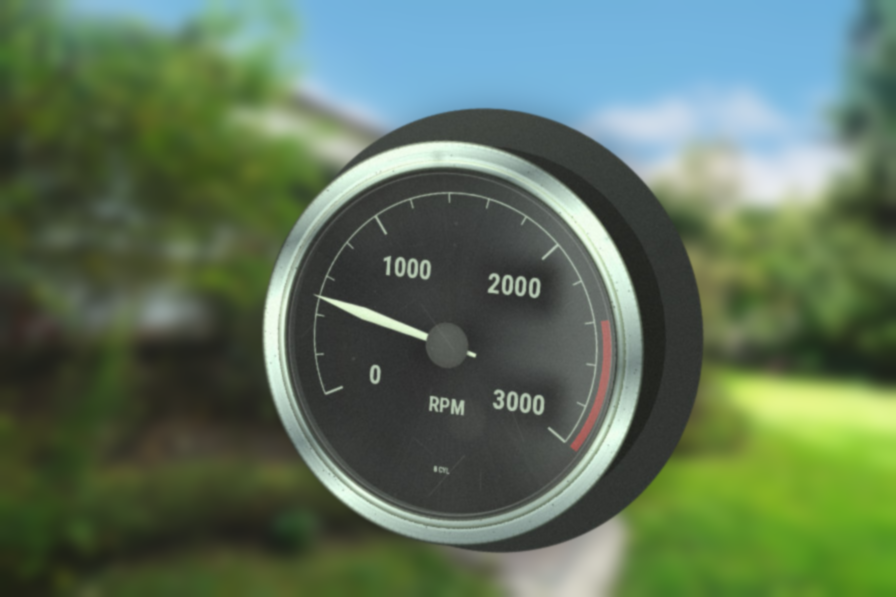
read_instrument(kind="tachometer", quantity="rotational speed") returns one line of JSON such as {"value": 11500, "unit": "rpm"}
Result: {"value": 500, "unit": "rpm"}
